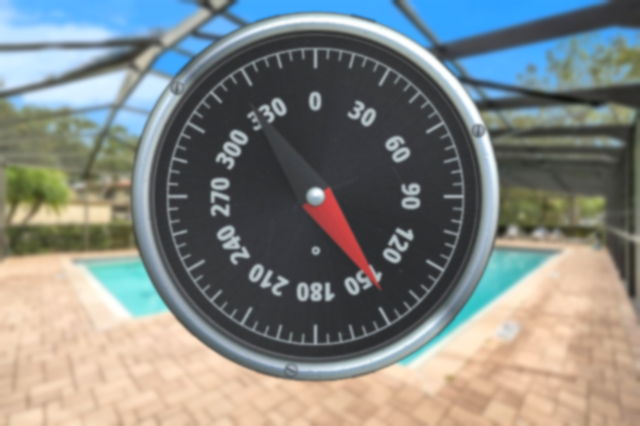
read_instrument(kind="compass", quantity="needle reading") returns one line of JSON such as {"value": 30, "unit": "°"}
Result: {"value": 145, "unit": "°"}
